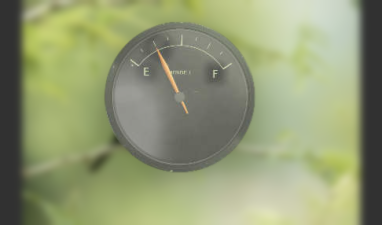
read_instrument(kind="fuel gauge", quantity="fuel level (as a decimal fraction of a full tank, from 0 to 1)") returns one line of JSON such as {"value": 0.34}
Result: {"value": 0.25}
